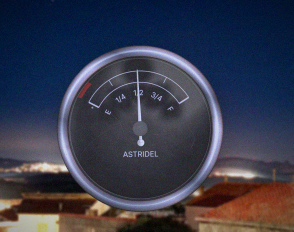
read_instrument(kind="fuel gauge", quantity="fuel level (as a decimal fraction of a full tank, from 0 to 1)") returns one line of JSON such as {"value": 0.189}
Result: {"value": 0.5}
